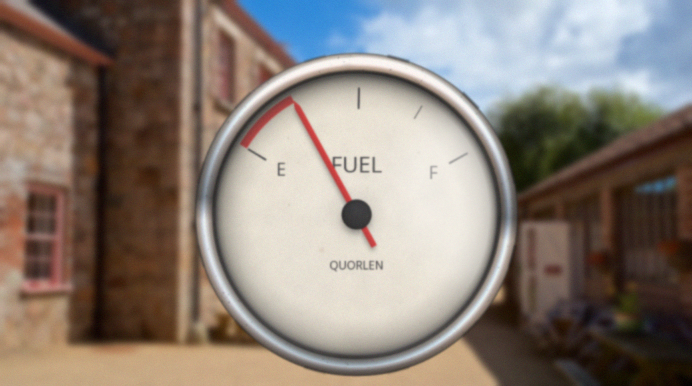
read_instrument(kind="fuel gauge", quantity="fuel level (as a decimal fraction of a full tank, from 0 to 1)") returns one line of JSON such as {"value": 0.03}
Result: {"value": 0.25}
